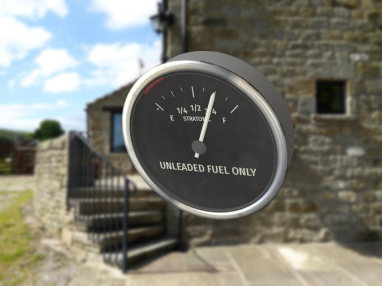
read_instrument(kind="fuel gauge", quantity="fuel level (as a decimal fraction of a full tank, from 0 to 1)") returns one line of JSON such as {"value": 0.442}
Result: {"value": 0.75}
